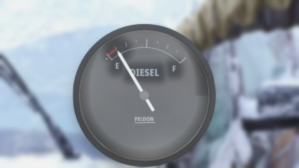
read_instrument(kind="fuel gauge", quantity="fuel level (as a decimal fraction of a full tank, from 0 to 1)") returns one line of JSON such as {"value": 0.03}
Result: {"value": 0.125}
